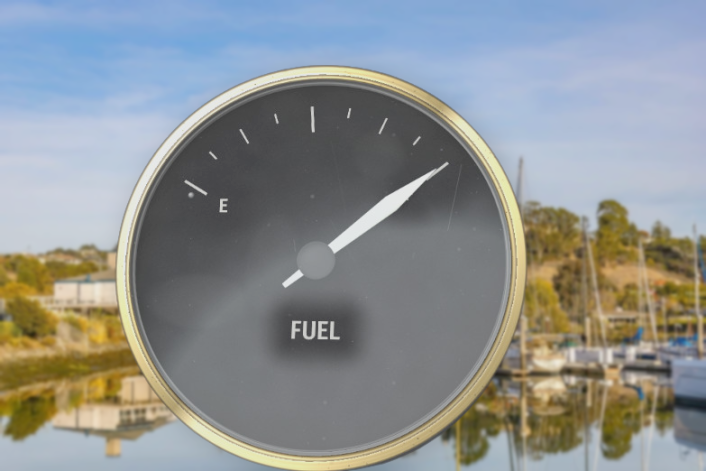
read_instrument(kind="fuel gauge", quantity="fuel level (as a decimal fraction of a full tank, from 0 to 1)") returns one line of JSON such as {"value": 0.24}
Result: {"value": 1}
